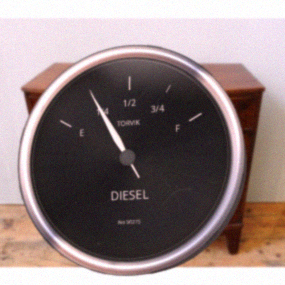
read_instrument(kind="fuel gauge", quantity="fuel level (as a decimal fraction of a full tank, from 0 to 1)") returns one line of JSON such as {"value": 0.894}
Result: {"value": 0.25}
